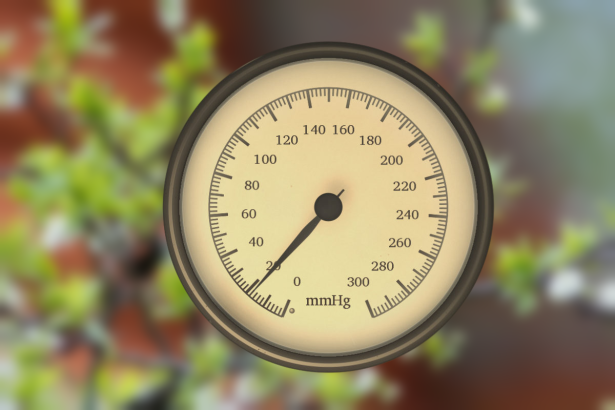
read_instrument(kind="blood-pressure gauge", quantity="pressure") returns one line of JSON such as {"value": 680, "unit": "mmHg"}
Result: {"value": 18, "unit": "mmHg"}
